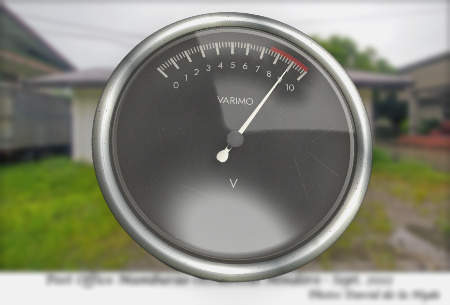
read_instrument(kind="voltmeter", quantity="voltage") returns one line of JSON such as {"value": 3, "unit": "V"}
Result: {"value": 9, "unit": "V"}
